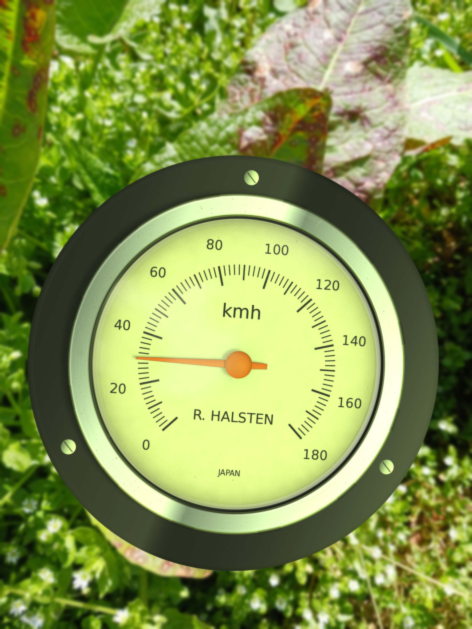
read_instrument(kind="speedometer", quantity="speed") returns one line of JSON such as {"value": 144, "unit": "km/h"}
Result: {"value": 30, "unit": "km/h"}
